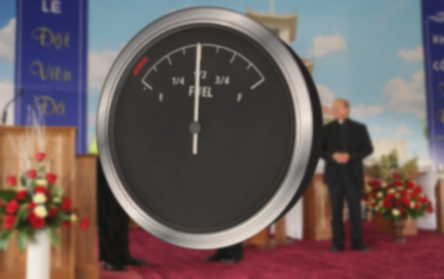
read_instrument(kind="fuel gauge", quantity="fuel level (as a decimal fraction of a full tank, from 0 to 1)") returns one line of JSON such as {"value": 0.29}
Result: {"value": 0.5}
